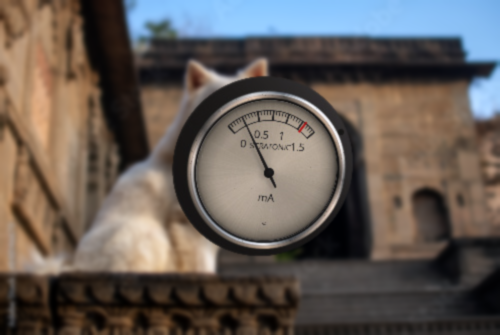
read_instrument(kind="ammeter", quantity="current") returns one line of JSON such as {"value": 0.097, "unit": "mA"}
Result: {"value": 0.25, "unit": "mA"}
